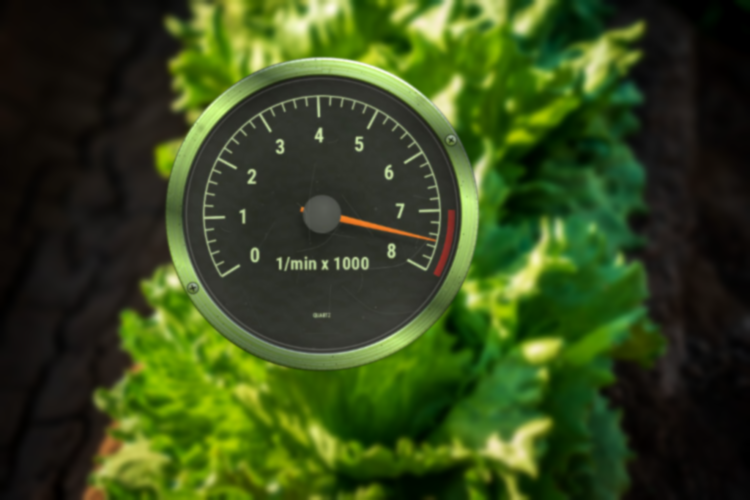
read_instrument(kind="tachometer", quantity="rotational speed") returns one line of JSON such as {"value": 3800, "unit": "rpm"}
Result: {"value": 7500, "unit": "rpm"}
